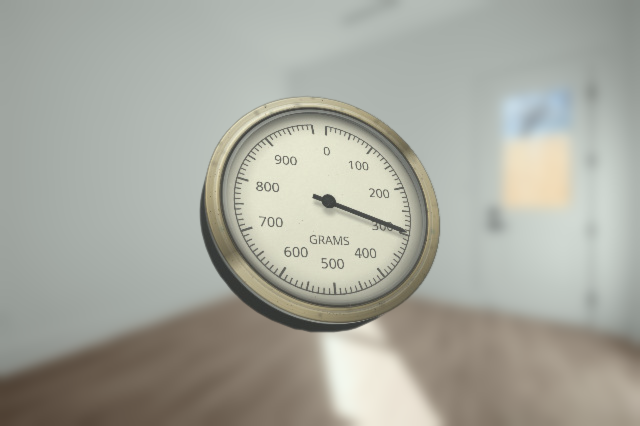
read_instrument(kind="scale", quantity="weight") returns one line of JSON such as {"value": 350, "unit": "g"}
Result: {"value": 300, "unit": "g"}
